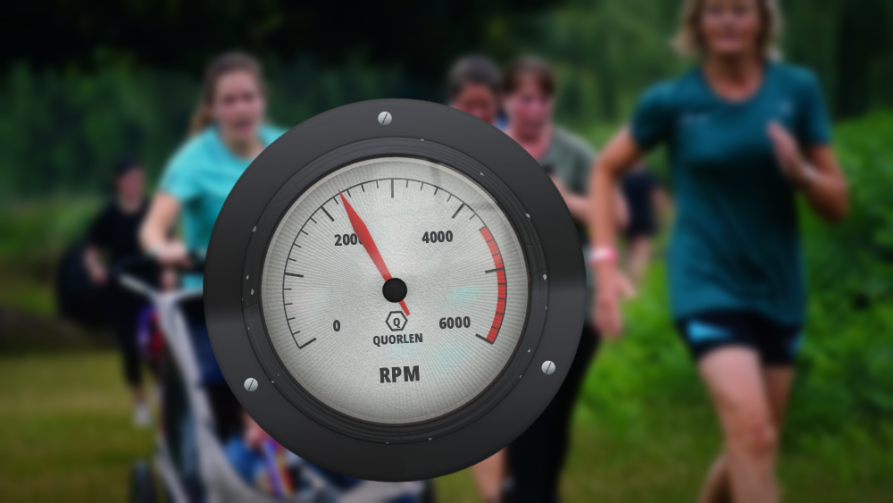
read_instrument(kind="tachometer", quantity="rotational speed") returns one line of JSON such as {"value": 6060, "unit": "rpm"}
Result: {"value": 2300, "unit": "rpm"}
